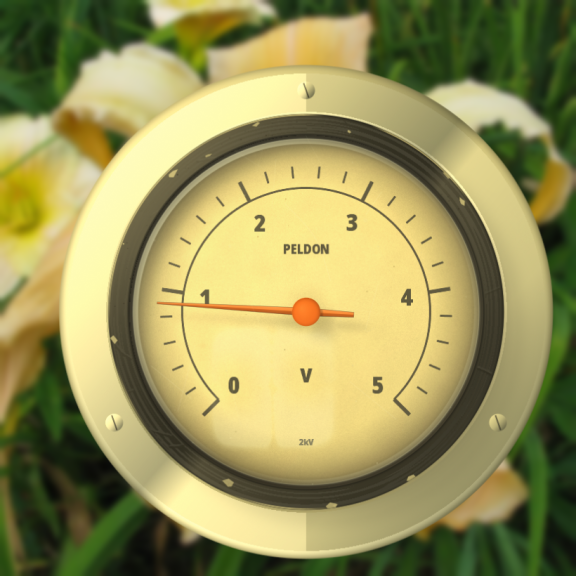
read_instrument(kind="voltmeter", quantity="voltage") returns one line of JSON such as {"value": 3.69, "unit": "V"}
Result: {"value": 0.9, "unit": "V"}
